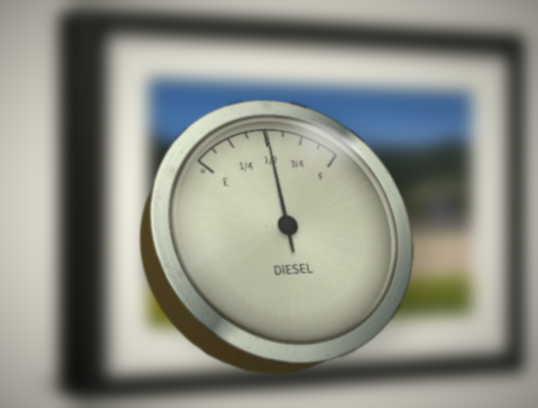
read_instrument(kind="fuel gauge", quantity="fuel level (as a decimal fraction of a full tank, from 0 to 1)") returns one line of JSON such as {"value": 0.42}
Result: {"value": 0.5}
